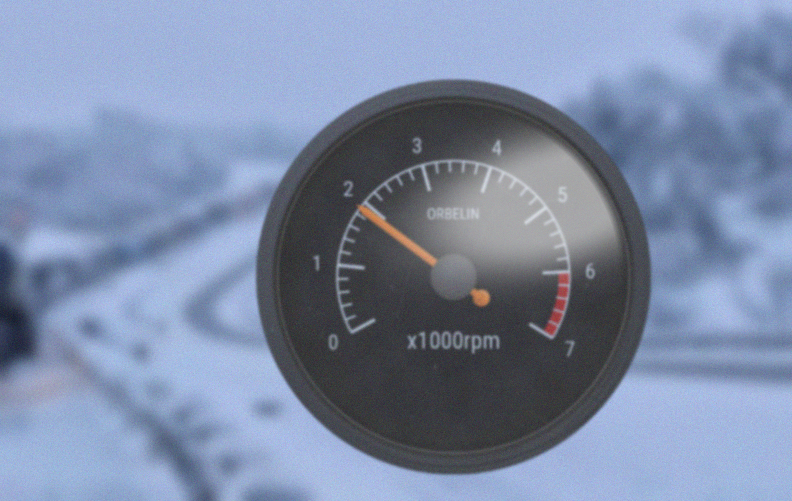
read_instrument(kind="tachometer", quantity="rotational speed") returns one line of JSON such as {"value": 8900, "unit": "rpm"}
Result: {"value": 1900, "unit": "rpm"}
